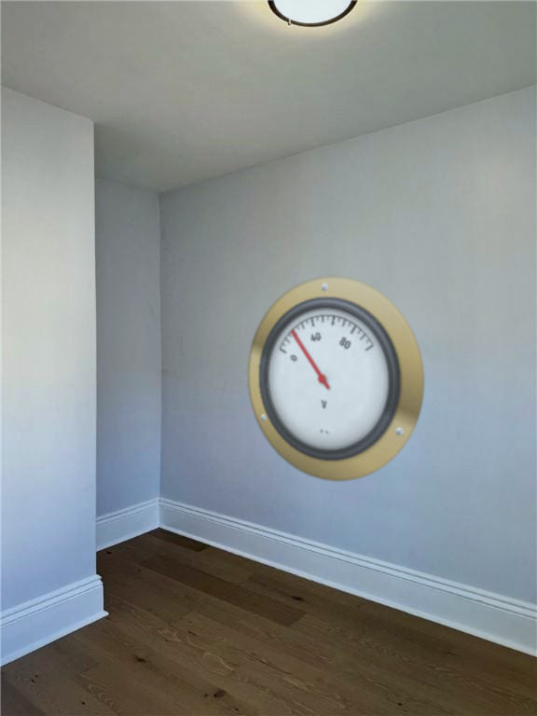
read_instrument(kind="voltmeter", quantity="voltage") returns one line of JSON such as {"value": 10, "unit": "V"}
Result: {"value": 20, "unit": "V"}
